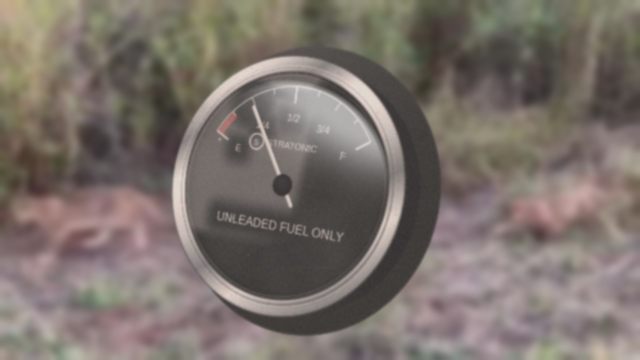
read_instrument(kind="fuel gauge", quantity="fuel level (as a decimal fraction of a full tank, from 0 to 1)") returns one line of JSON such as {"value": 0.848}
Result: {"value": 0.25}
